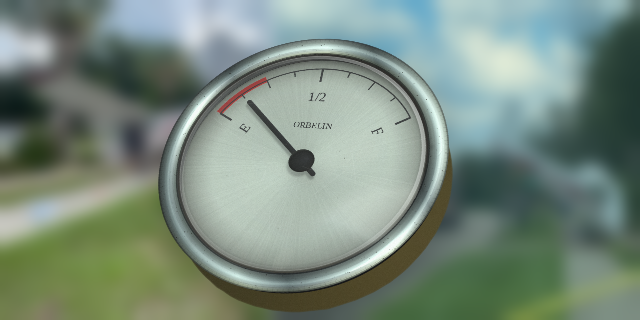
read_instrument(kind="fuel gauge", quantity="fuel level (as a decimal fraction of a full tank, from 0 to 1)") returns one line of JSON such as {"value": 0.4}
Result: {"value": 0.125}
